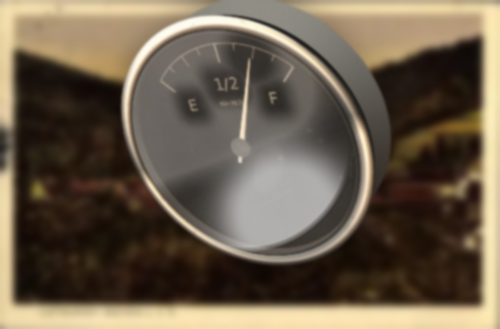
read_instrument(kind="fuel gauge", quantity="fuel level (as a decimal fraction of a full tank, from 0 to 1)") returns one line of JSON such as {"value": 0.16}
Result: {"value": 0.75}
